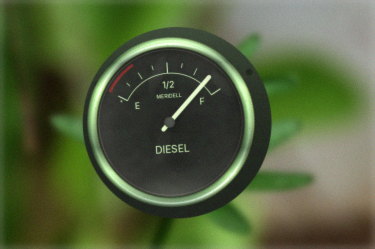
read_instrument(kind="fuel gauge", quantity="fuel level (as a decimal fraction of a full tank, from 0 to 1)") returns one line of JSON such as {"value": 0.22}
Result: {"value": 0.875}
